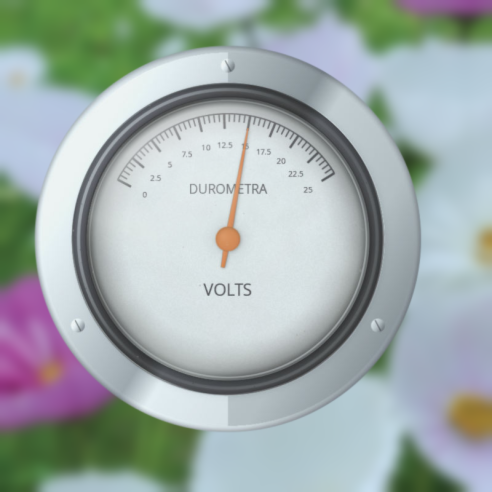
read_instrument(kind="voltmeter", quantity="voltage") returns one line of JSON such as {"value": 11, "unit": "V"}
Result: {"value": 15, "unit": "V"}
